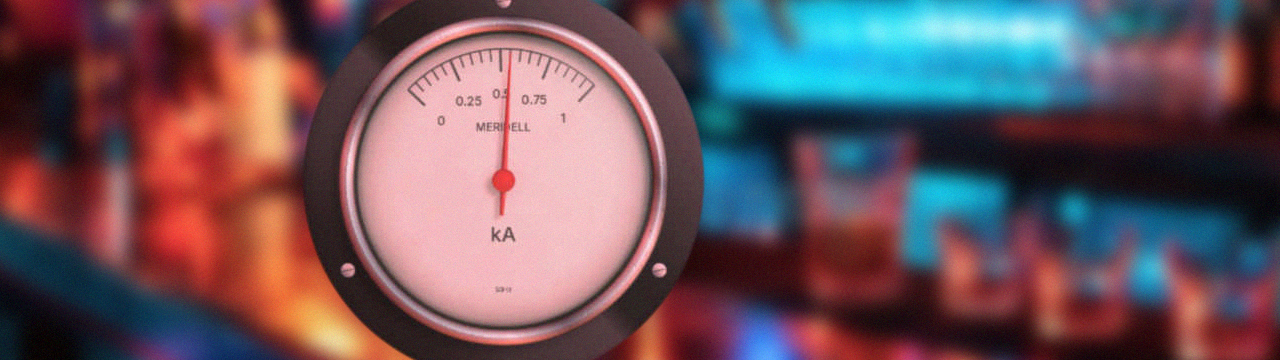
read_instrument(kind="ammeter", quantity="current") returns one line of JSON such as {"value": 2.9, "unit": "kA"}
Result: {"value": 0.55, "unit": "kA"}
